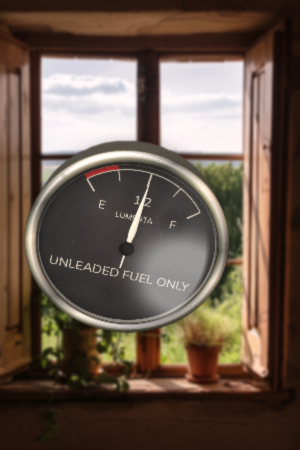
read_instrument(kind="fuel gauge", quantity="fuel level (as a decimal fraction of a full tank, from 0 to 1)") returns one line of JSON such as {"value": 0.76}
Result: {"value": 0.5}
